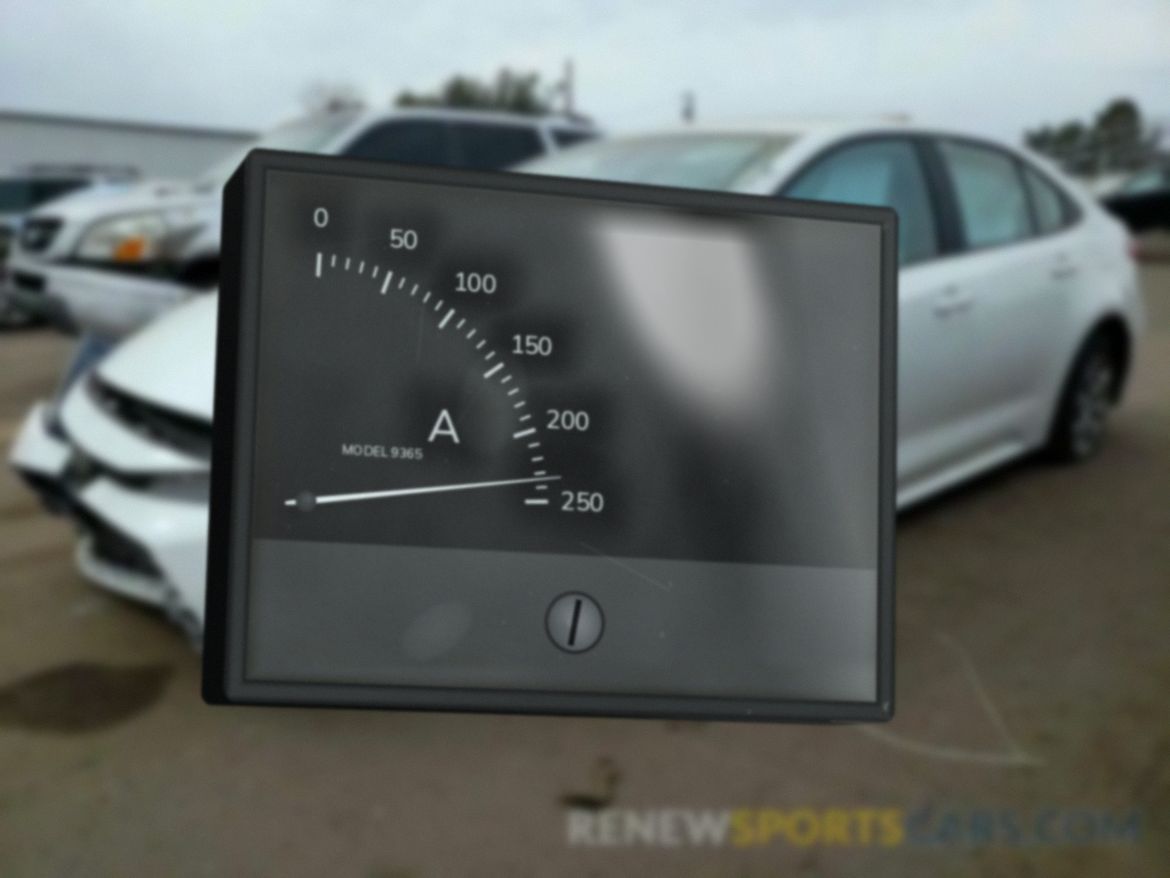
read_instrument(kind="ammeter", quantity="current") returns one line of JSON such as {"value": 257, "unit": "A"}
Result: {"value": 235, "unit": "A"}
